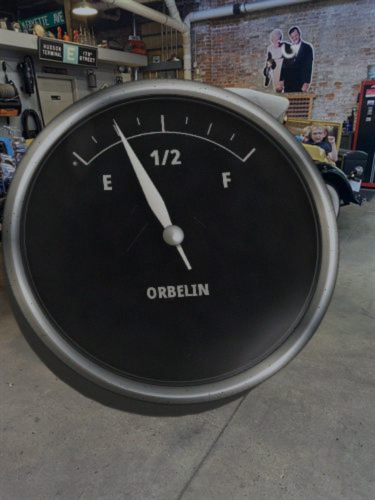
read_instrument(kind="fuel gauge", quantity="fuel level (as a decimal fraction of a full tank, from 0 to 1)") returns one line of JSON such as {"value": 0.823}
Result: {"value": 0.25}
